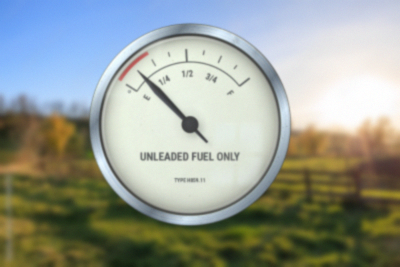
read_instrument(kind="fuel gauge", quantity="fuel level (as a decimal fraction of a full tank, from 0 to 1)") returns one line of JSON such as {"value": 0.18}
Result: {"value": 0.125}
